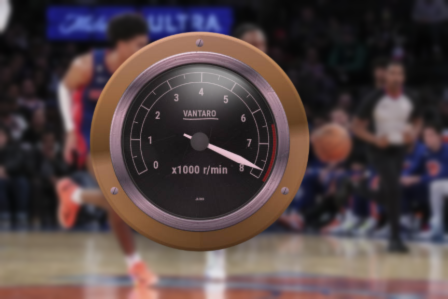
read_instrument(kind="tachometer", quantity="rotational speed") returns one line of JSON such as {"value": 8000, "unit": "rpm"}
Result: {"value": 7750, "unit": "rpm"}
